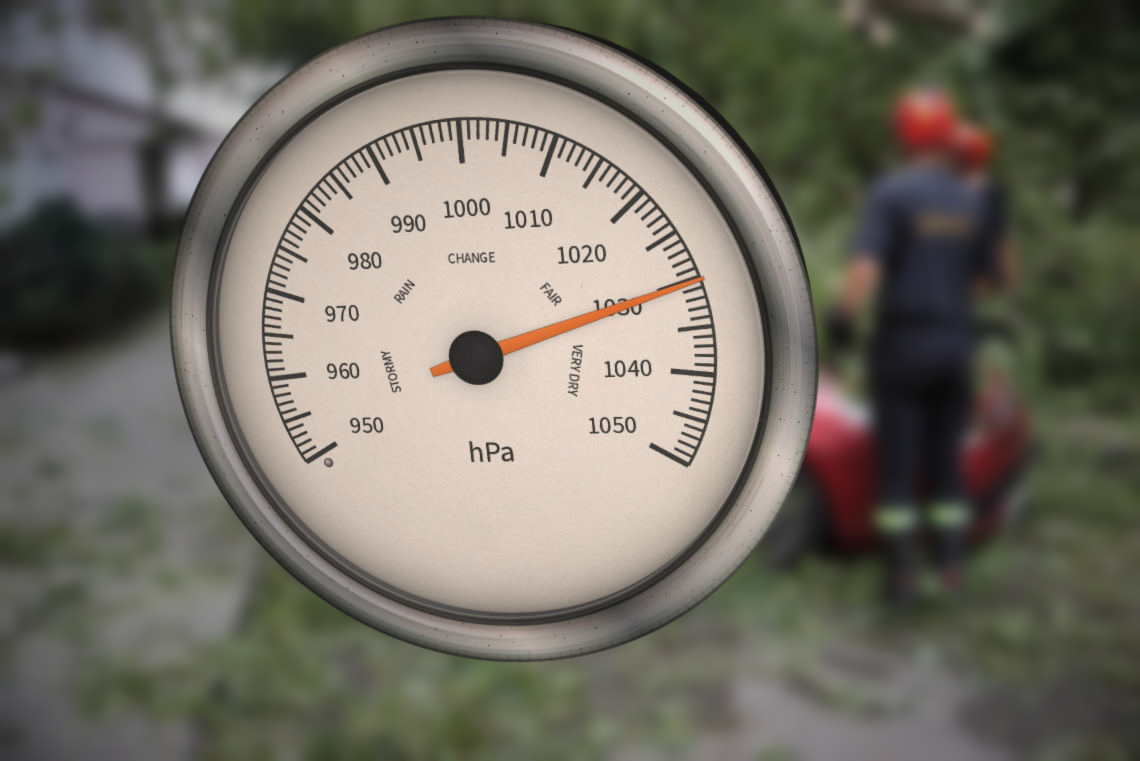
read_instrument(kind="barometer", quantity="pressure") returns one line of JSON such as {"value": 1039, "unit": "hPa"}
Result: {"value": 1030, "unit": "hPa"}
